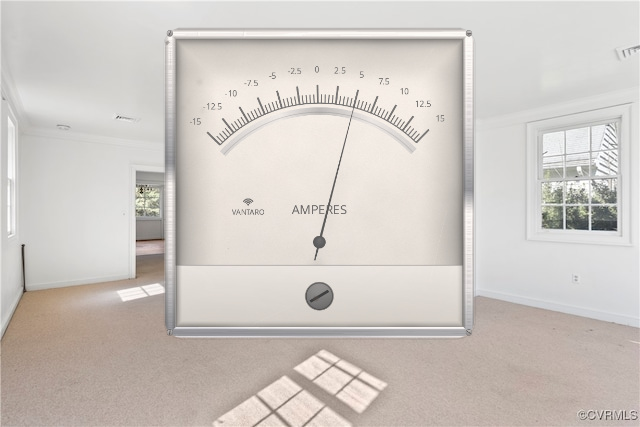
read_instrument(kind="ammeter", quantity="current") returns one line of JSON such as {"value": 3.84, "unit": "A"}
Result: {"value": 5, "unit": "A"}
